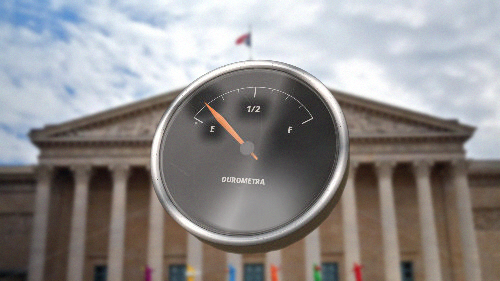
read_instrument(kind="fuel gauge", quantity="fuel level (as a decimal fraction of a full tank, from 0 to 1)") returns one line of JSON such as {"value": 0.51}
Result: {"value": 0.125}
